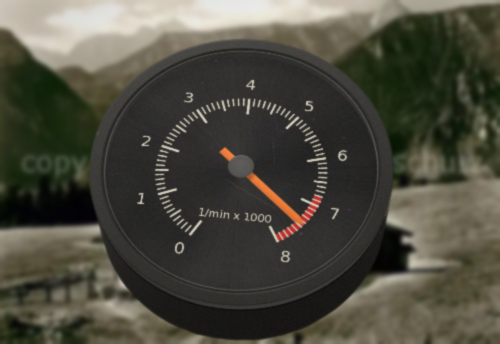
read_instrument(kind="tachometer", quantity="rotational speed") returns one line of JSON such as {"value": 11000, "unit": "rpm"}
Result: {"value": 7500, "unit": "rpm"}
